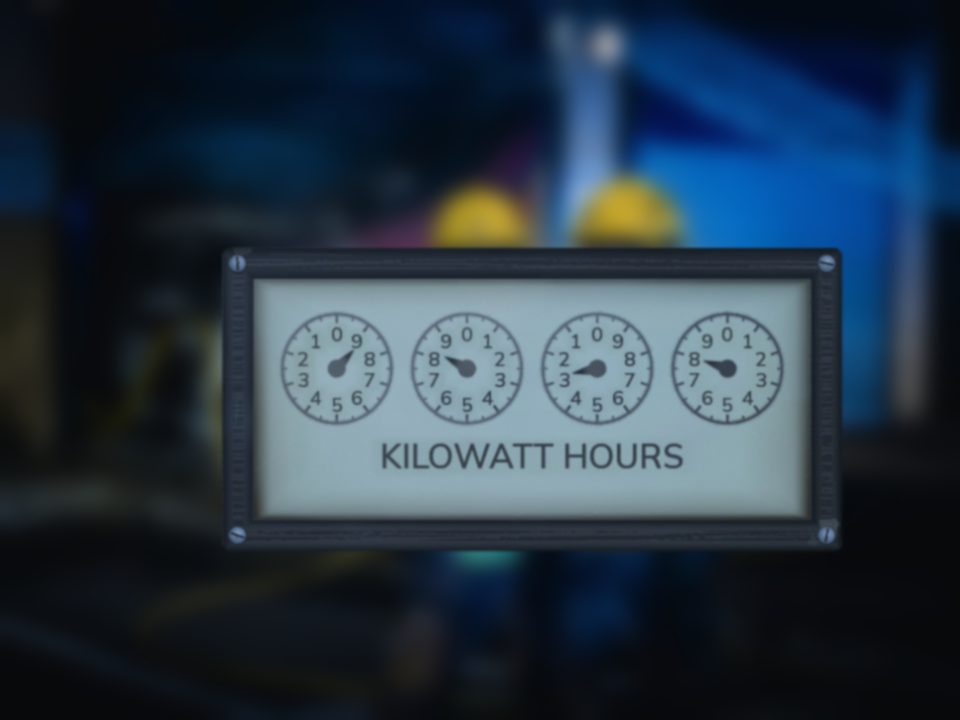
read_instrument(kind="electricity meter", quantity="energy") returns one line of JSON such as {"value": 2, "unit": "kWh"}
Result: {"value": 8828, "unit": "kWh"}
